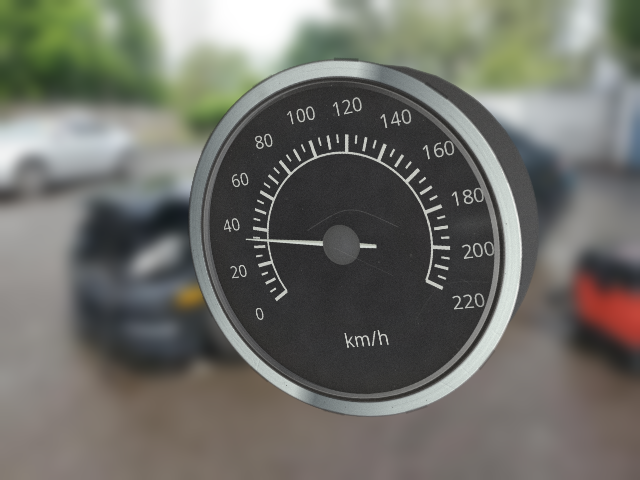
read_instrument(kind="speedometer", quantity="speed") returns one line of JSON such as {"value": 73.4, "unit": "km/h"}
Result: {"value": 35, "unit": "km/h"}
